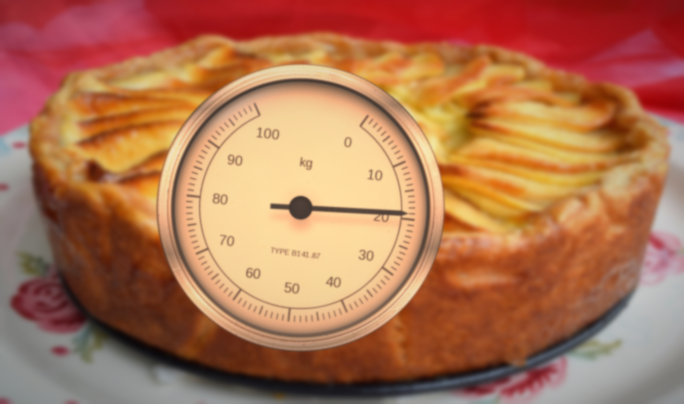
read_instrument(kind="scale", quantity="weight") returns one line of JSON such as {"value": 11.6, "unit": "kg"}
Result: {"value": 19, "unit": "kg"}
